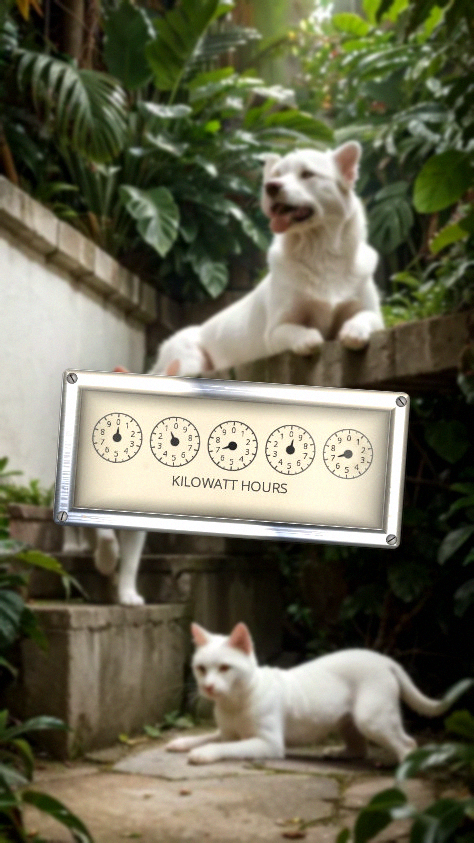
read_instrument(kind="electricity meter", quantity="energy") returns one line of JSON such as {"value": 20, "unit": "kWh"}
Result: {"value": 697, "unit": "kWh"}
